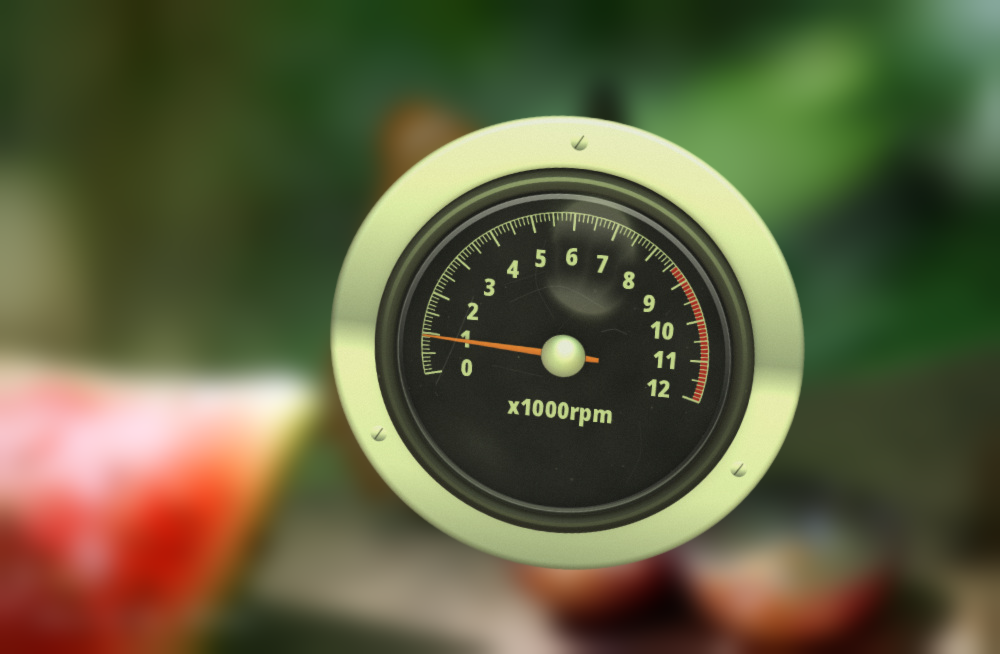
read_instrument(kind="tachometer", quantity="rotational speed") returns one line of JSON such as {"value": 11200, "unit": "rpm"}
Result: {"value": 1000, "unit": "rpm"}
